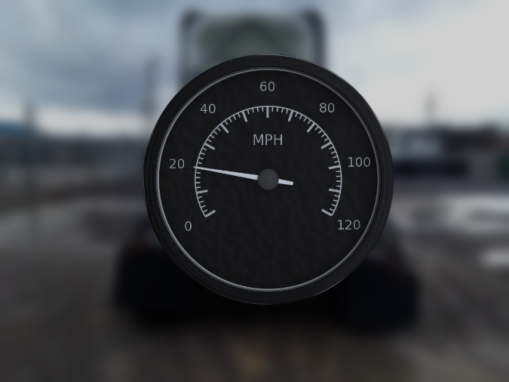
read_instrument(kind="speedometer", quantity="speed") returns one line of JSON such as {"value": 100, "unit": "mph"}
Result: {"value": 20, "unit": "mph"}
